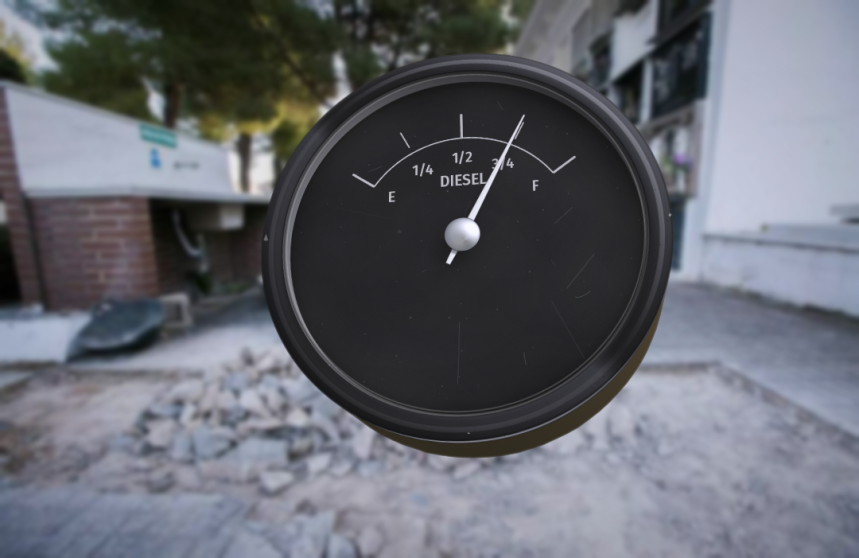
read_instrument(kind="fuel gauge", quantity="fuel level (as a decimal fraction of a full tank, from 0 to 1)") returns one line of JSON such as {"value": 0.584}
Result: {"value": 0.75}
